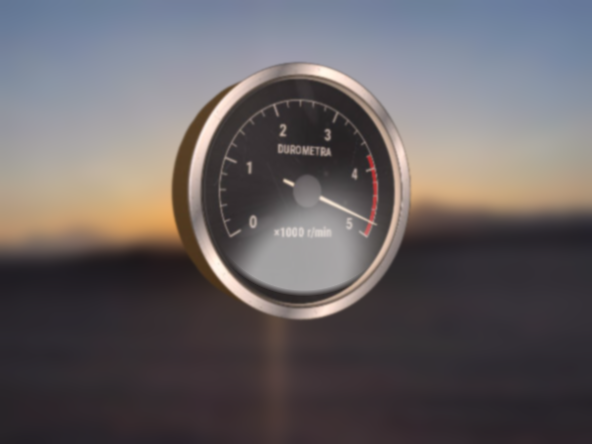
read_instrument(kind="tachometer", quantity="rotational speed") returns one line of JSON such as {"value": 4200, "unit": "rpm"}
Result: {"value": 4800, "unit": "rpm"}
